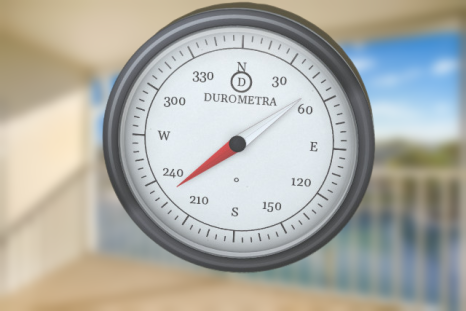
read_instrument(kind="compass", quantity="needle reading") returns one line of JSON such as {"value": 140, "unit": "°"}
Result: {"value": 230, "unit": "°"}
